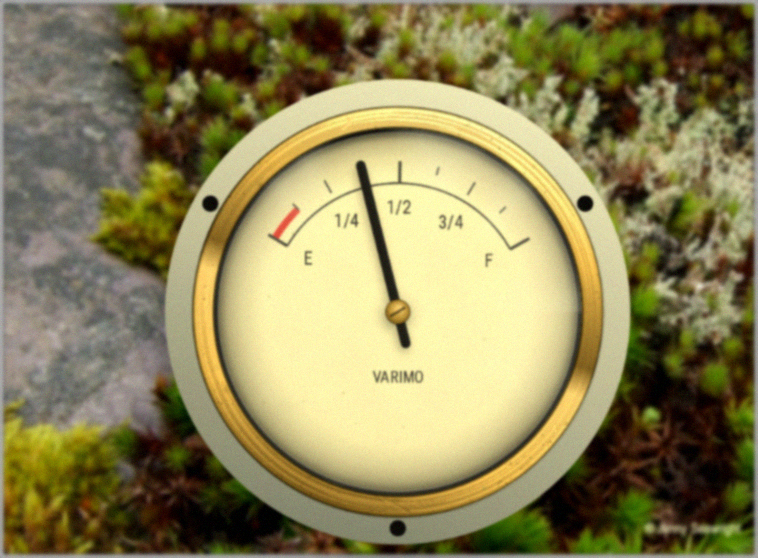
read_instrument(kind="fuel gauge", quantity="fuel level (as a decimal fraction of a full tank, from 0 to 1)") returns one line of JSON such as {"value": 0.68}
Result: {"value": 0.375}
